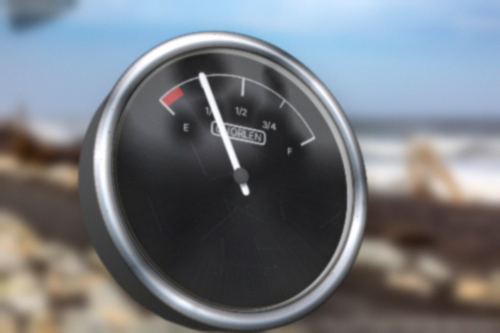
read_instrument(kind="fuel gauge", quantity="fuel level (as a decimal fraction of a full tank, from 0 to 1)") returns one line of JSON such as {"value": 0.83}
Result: {"value": 0.25}
